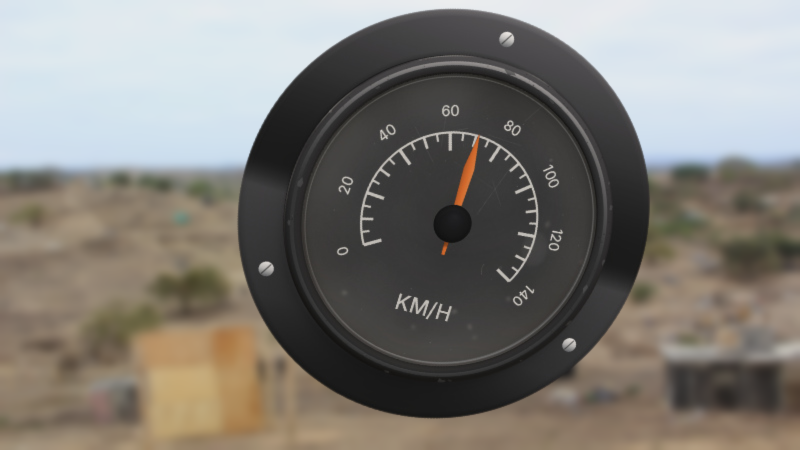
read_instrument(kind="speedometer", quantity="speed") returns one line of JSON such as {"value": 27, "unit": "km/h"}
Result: {"value": 70, "unit": "km/h"}
